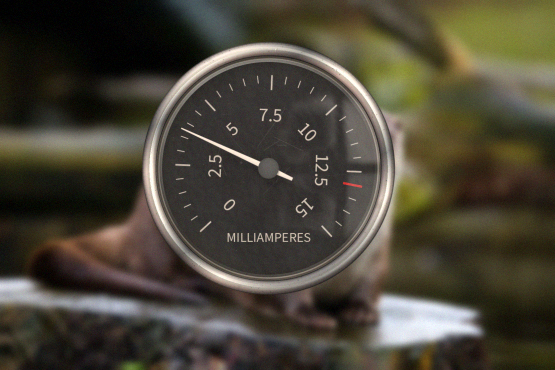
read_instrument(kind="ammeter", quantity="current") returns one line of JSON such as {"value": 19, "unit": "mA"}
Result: {"value": 3.75, "unit": "mA"}
